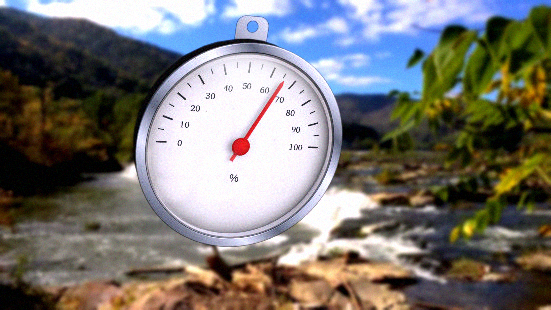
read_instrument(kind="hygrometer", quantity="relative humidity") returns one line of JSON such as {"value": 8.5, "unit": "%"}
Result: {"value": 65, "unit": "%"}
